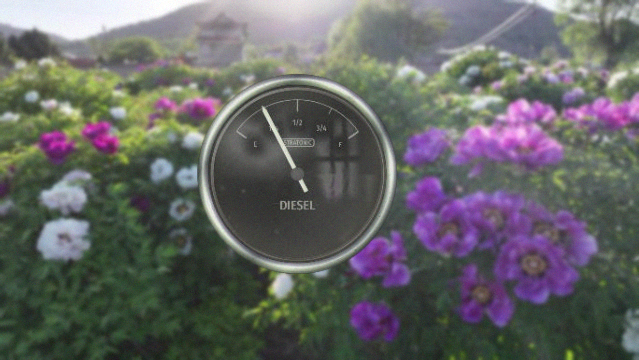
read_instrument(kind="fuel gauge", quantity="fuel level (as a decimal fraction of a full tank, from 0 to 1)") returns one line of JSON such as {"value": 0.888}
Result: {"value": 0.25}
